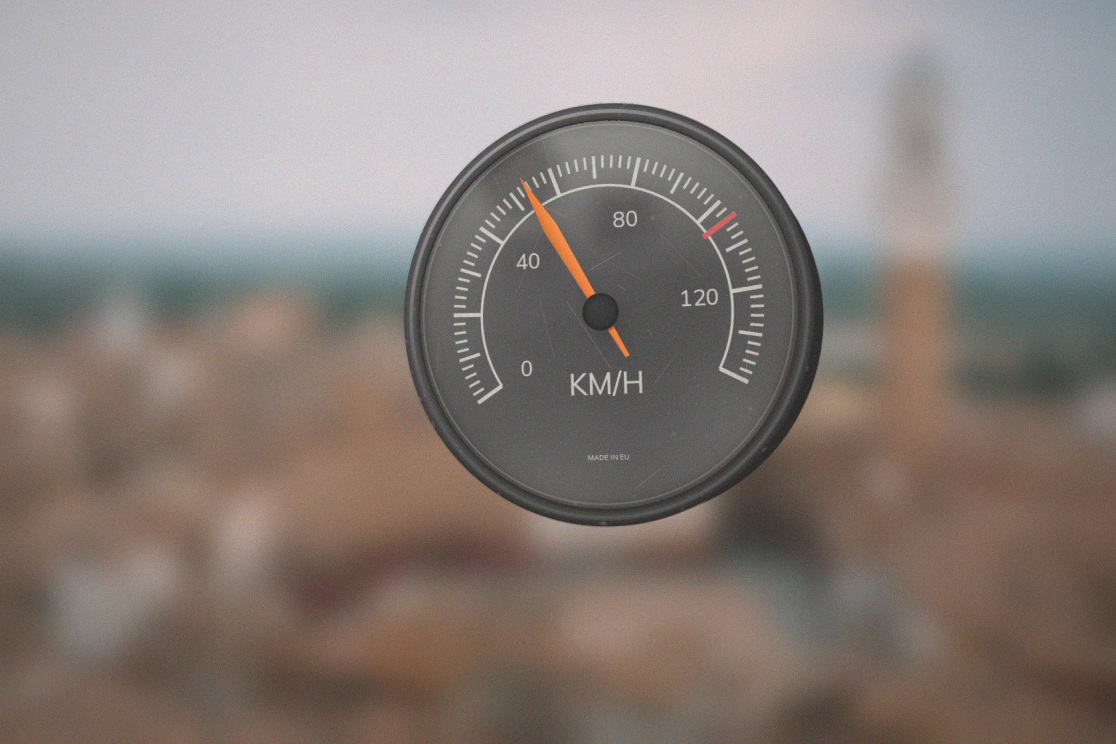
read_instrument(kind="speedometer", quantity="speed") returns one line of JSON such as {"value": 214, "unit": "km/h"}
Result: {"value": 54, "unit": "km/h"}
